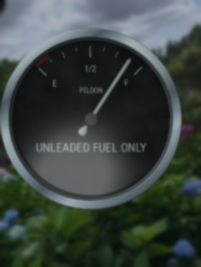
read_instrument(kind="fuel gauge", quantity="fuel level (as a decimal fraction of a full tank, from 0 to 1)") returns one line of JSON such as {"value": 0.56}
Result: {"value": 0.875}
